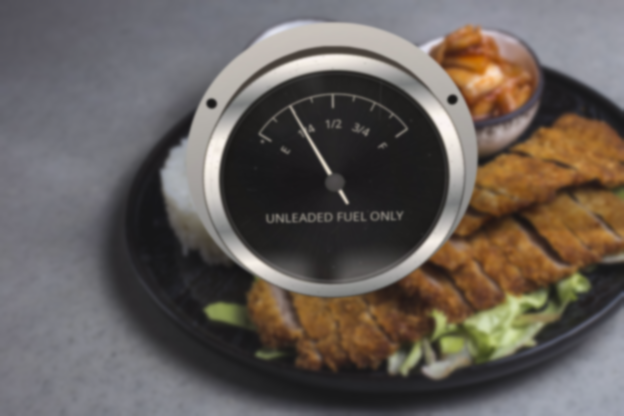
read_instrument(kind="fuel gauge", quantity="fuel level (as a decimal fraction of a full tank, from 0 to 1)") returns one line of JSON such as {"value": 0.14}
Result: {"value": 0.25}
